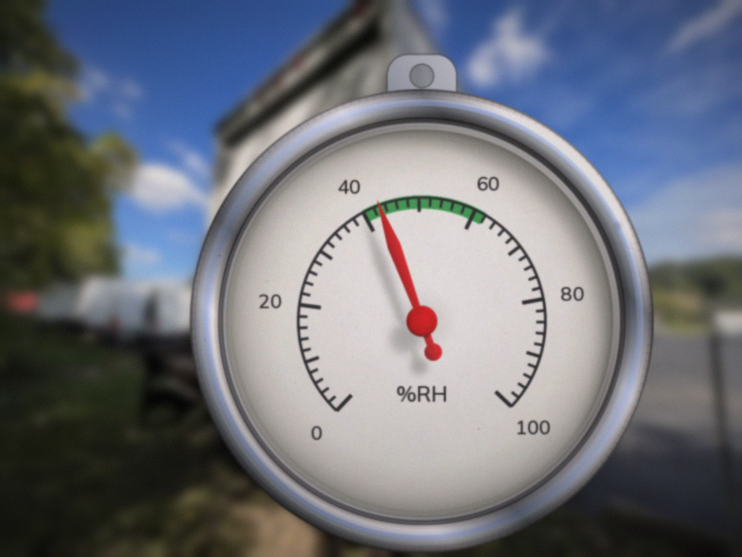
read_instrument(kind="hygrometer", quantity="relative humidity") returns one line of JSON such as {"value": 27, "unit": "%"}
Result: {"value": 43, "unit": "%"}
